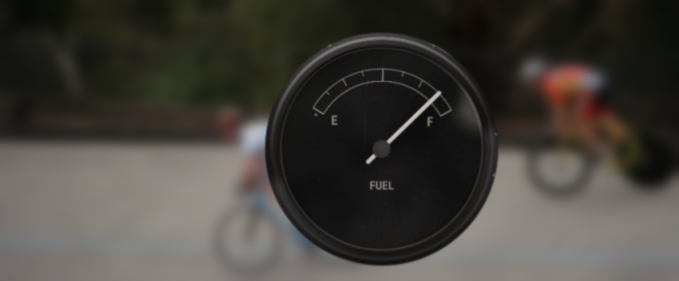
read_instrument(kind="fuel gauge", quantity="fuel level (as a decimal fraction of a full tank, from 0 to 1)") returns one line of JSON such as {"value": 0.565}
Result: {"value": 0.875}
